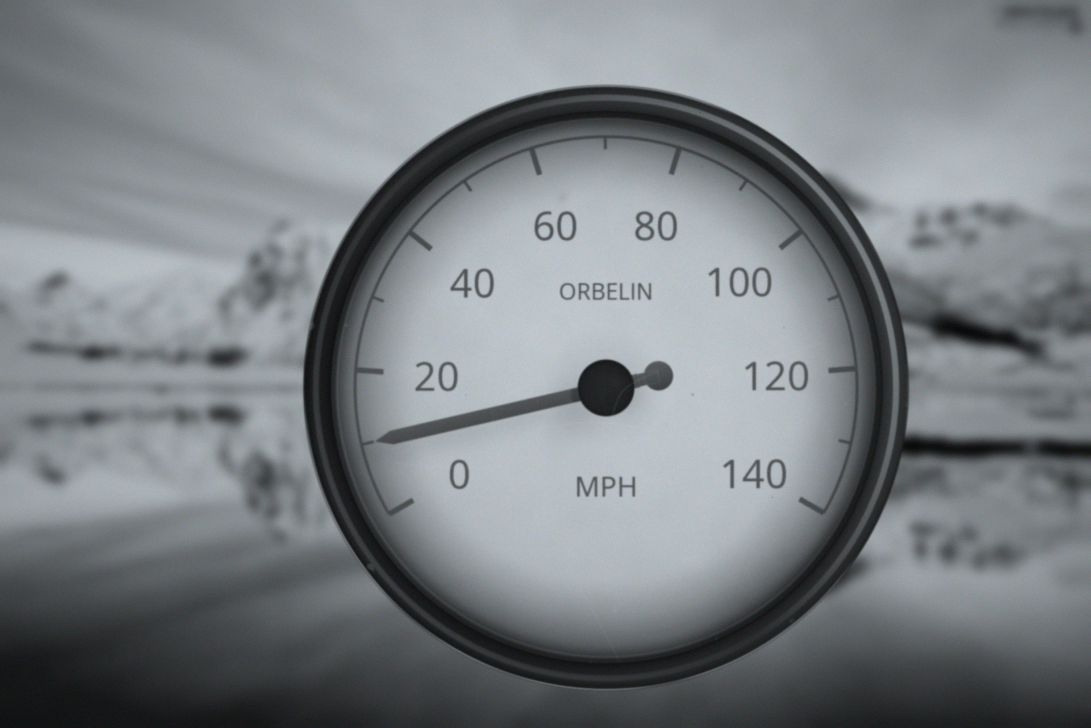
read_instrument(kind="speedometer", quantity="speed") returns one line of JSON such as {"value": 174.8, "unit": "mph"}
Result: {"value": 10, "unit": "mph"}
